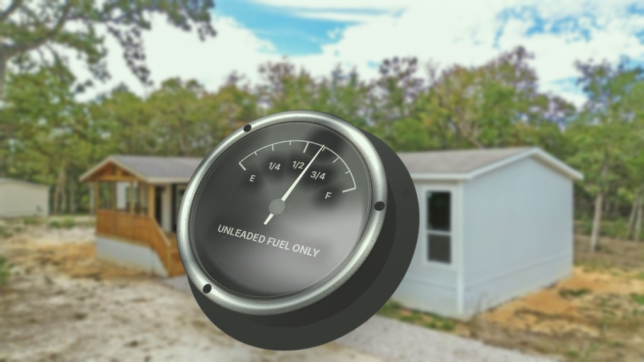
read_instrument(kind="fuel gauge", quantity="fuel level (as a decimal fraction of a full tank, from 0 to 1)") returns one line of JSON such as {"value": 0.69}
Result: {"value": 0.625}
